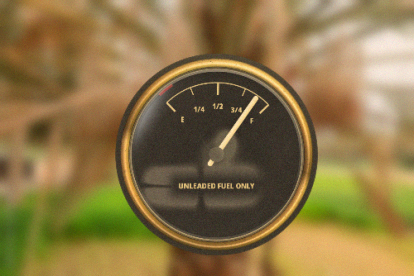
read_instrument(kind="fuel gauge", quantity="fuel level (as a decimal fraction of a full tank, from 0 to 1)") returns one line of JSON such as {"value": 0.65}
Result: {"value": 0.875}
